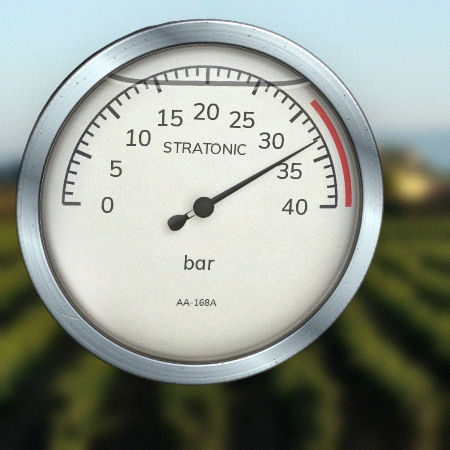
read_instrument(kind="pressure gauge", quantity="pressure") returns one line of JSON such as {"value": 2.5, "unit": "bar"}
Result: {"value": 33, "unit": "bar"}
